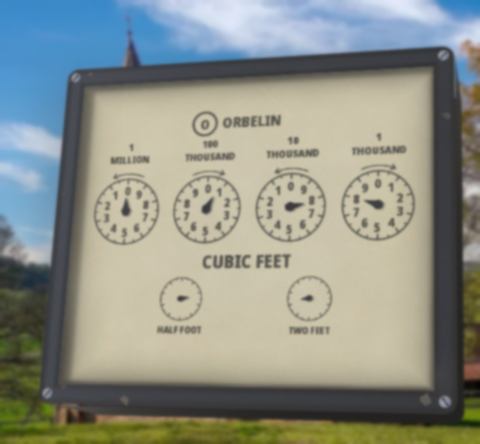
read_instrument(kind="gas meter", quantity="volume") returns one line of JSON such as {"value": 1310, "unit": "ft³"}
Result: {"value": 7800, "unit": "ft³"}
